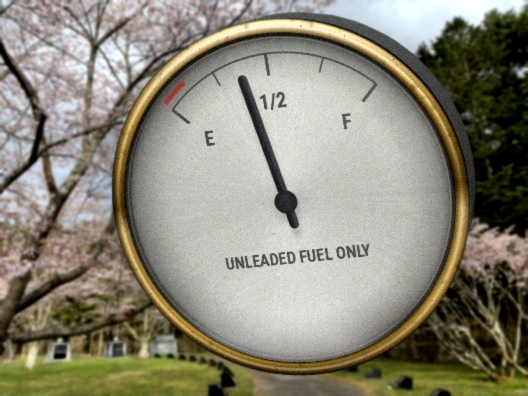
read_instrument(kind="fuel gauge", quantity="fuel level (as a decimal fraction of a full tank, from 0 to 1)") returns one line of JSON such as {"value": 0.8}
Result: {"value": 0.375}
